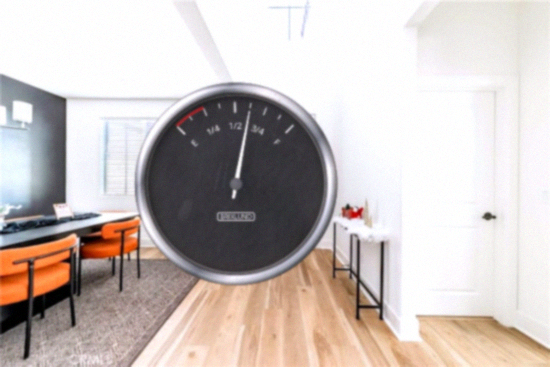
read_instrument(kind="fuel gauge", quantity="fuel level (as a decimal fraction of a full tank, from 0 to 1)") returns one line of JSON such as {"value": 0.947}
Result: {"value": 0.625}
